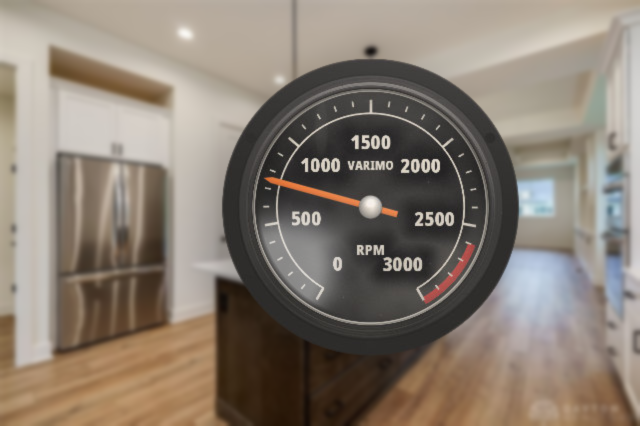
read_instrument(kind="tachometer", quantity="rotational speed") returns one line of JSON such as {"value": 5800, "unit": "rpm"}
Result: {"value": 750, "unit": "rpm"}
